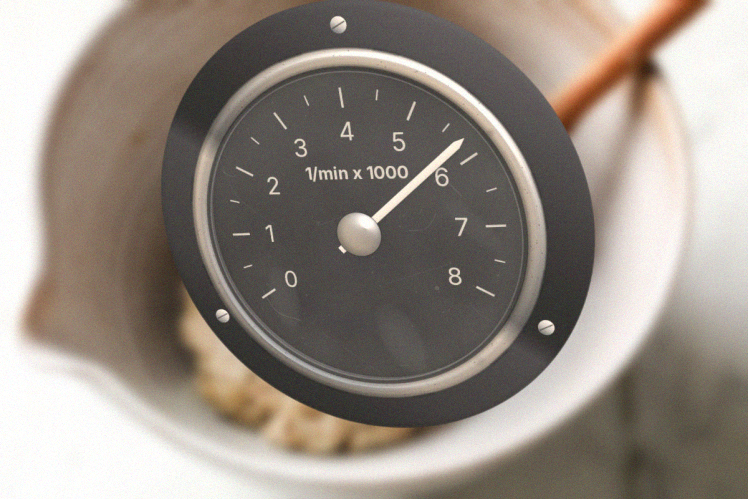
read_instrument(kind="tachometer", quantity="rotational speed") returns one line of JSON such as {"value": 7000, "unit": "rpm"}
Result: {"value": 5750, "unit": "rpm"}
